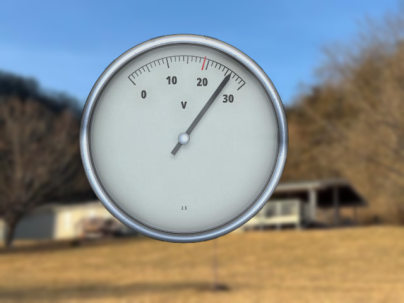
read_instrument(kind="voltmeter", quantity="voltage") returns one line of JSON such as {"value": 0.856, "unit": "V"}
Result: {"value": 26, "unit": "V"}
